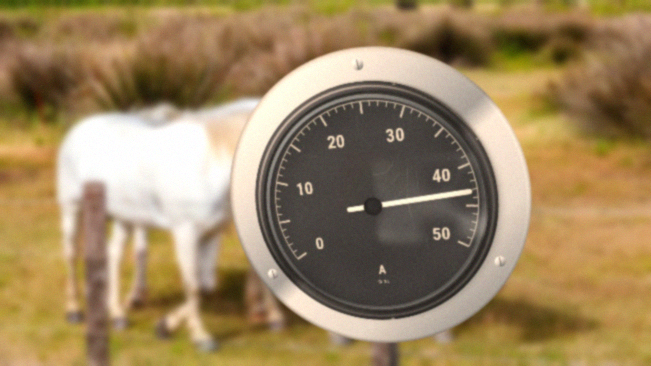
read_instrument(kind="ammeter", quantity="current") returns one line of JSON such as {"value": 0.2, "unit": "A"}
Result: {"value": 43, "unit": "A"}
